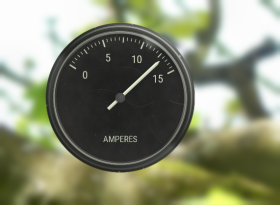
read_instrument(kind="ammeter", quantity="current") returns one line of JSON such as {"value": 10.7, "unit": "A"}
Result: {"value": 13, "unit": "A"}
